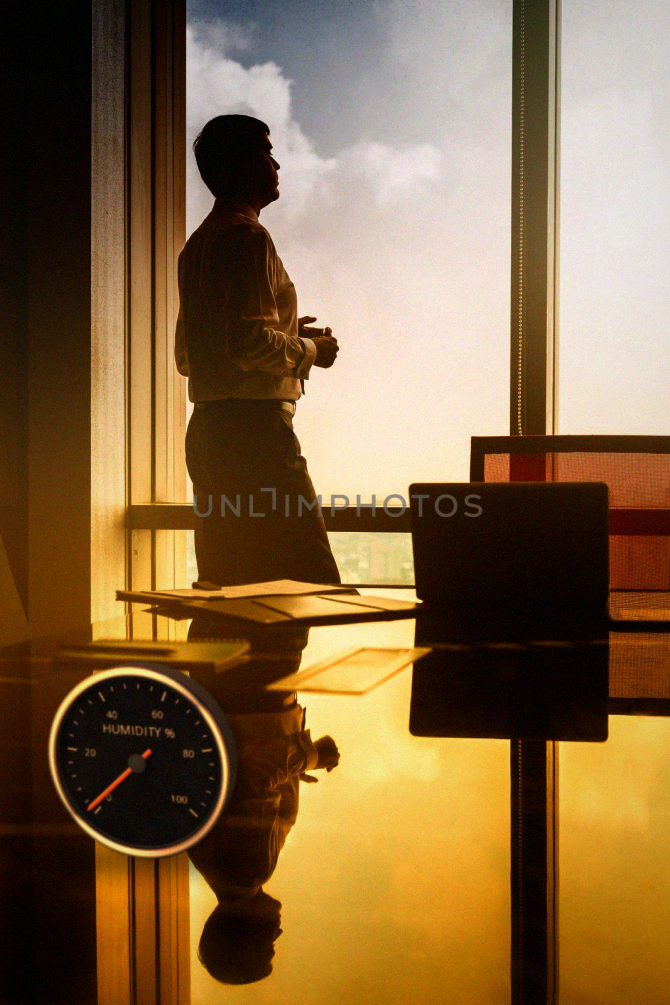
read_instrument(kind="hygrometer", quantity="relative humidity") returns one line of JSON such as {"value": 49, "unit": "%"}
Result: {"value": 2, "unit": "%"}
